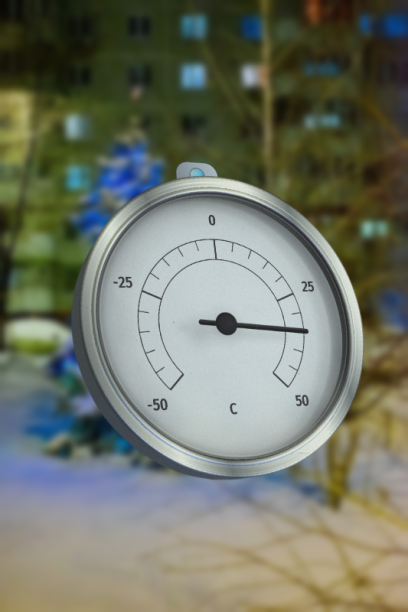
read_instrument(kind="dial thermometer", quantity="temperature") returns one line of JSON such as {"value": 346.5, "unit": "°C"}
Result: {"value": 35, "unit": "°C"}
